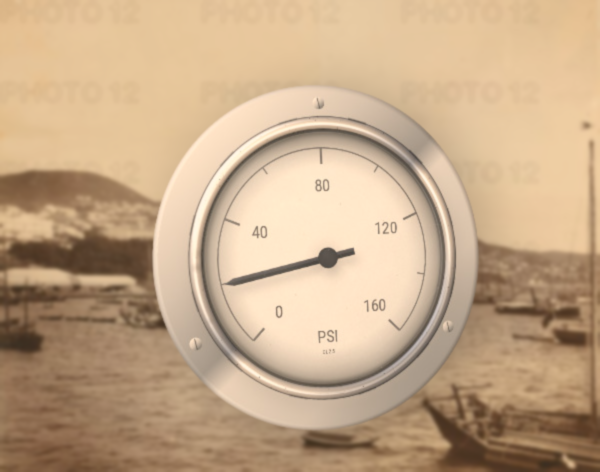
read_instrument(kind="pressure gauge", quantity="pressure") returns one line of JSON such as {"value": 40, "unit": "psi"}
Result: {"value": 20, "unit": "psi"}
